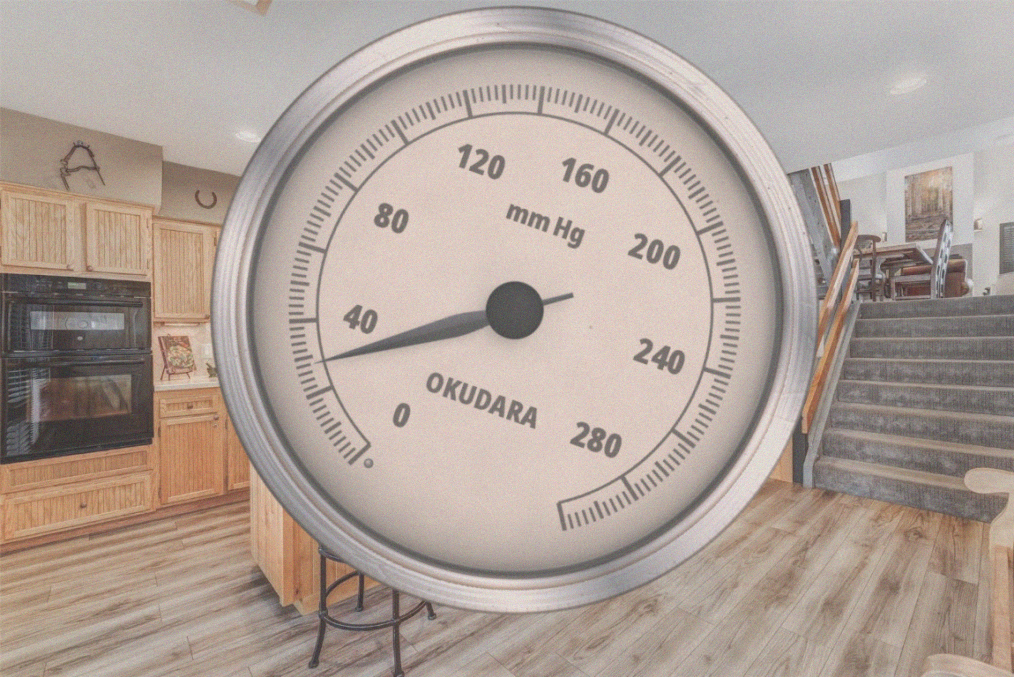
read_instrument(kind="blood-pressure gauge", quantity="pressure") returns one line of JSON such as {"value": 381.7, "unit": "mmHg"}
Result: {"value": 28, "unit": "mmHg"}
